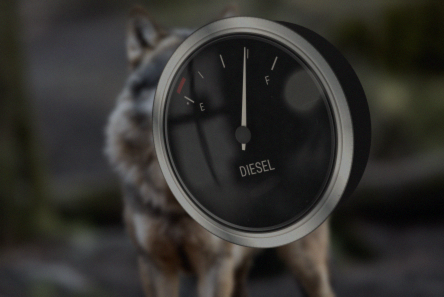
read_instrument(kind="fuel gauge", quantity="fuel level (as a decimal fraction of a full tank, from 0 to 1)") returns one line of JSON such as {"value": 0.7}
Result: {"value": 0.75}
